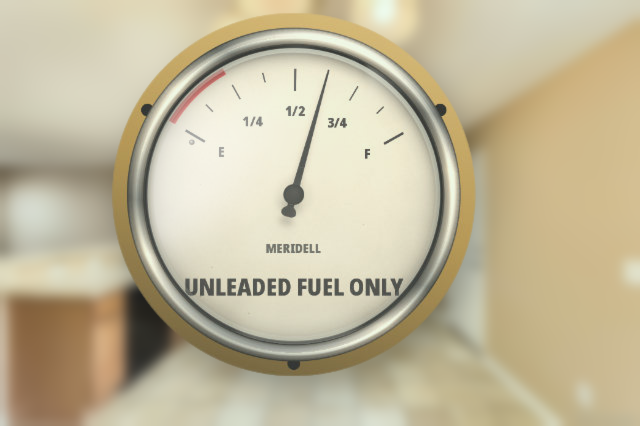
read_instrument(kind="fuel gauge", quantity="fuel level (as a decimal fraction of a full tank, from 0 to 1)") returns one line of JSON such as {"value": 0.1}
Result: {"value": 0.625}
